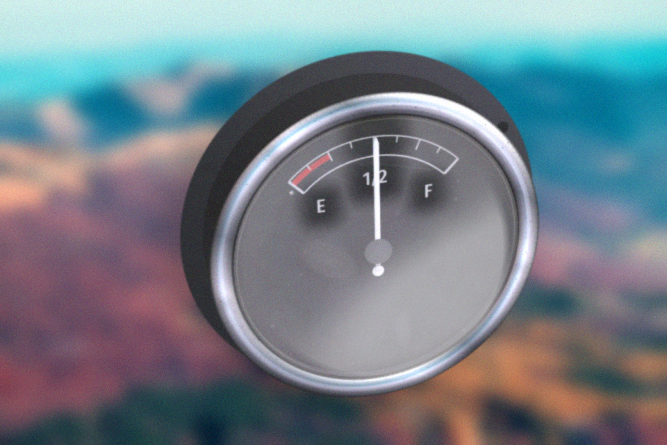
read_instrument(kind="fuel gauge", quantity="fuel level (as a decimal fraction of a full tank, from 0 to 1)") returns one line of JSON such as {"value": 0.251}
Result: {"value": 0.5}
